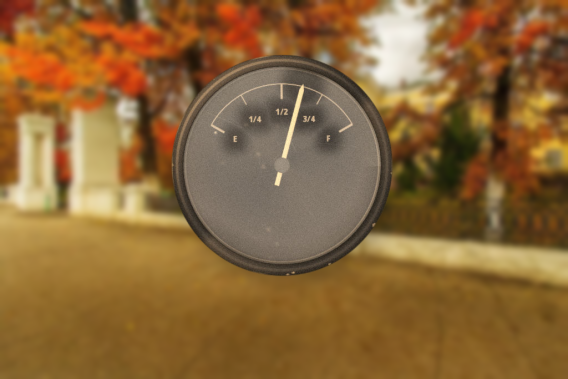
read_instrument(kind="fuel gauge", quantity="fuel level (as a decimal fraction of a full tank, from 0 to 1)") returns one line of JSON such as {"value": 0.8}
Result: {"value": 0.625}
